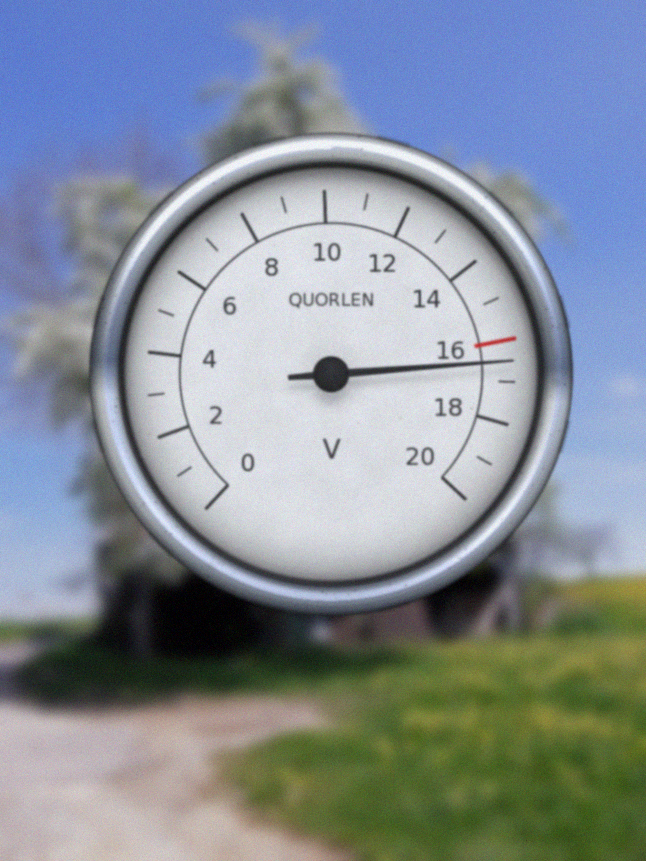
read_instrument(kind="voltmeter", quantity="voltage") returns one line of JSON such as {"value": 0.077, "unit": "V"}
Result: {"value": 16.5, "unit": "V"}
